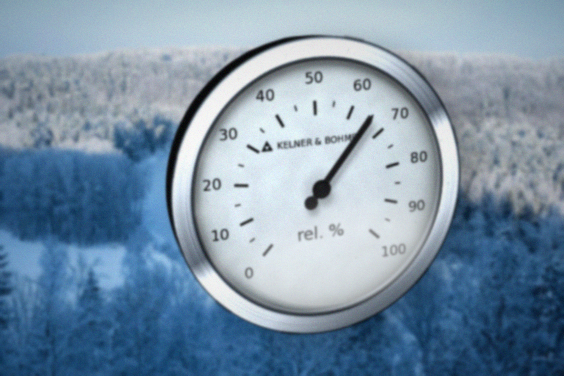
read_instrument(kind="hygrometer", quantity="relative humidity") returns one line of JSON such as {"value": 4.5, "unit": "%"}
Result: {"value": 65, "unit": "%"}
